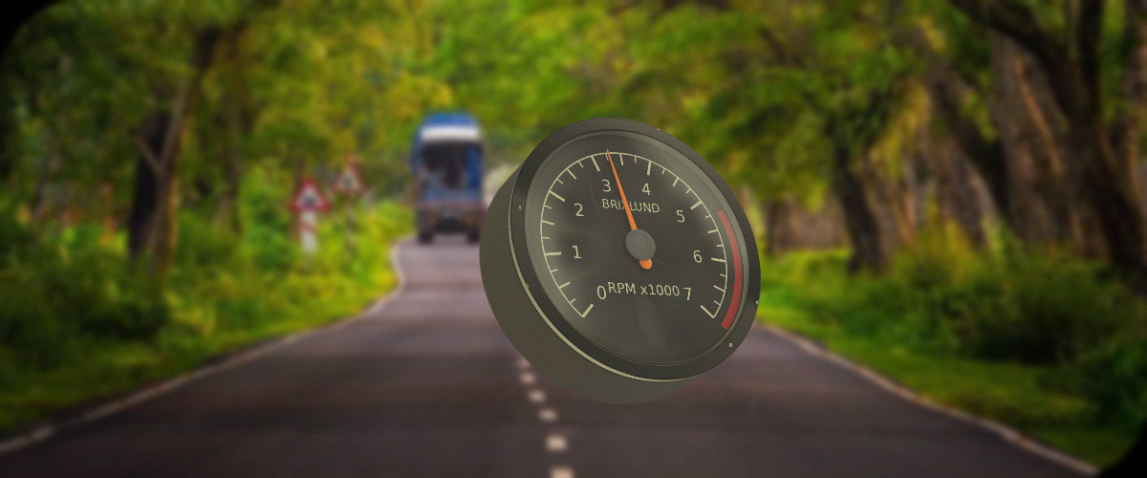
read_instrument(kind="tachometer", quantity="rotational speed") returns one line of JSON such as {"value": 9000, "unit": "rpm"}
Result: {"value": 3250, "unit": "rpm"}
